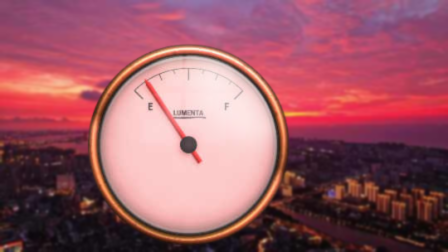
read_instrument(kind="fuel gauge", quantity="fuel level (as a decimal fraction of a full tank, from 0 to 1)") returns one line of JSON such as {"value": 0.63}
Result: {"value": 0.125}
